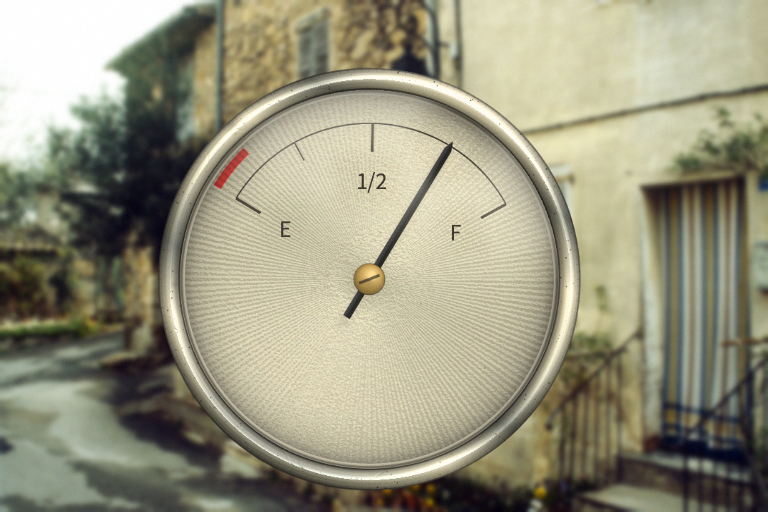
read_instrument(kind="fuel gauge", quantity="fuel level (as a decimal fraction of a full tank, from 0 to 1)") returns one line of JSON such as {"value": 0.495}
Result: {"value": 0.75}
